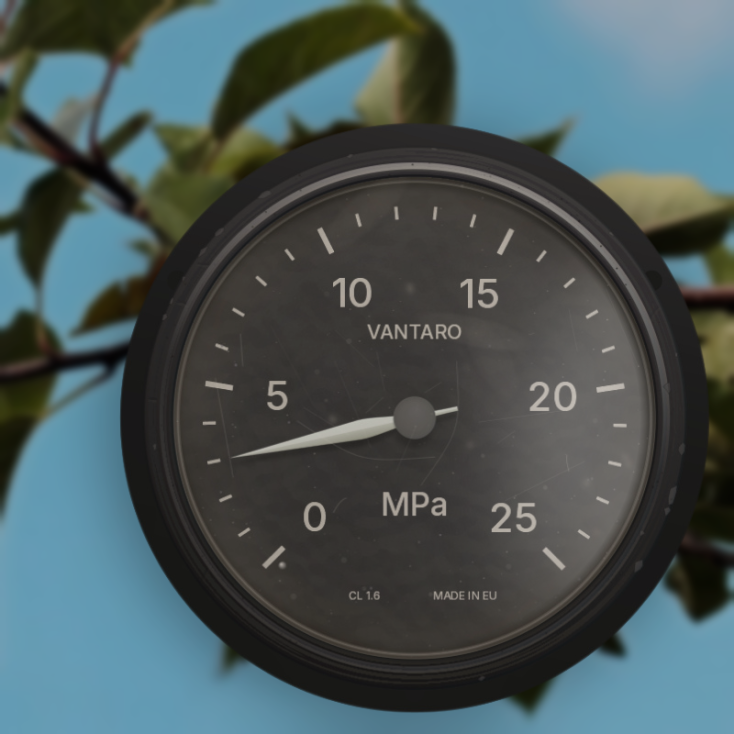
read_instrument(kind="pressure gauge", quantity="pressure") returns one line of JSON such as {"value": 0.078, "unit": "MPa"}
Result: {"value": 3, "unit": "MPa"}
